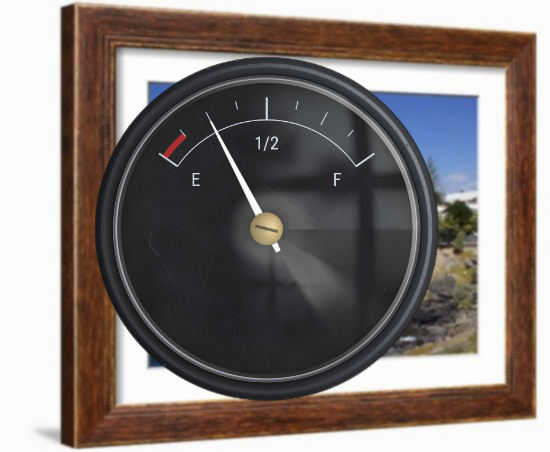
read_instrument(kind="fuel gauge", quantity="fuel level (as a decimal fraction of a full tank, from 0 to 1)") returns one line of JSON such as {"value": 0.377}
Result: {"value": 0.25}
